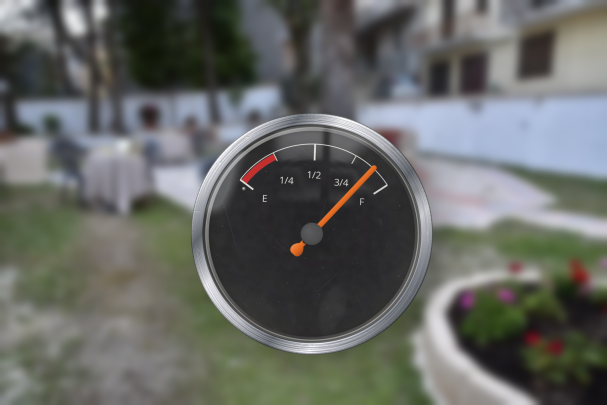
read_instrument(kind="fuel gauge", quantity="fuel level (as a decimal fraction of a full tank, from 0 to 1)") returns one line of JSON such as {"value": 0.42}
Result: {"value": 0.875}
